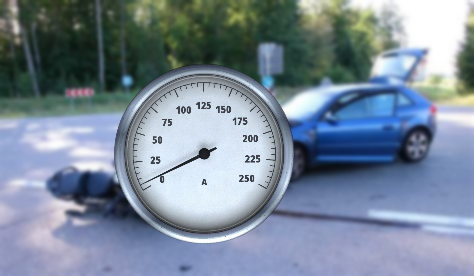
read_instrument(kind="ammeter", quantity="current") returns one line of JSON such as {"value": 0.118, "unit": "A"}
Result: {"value": 5, "unit": "A"}
